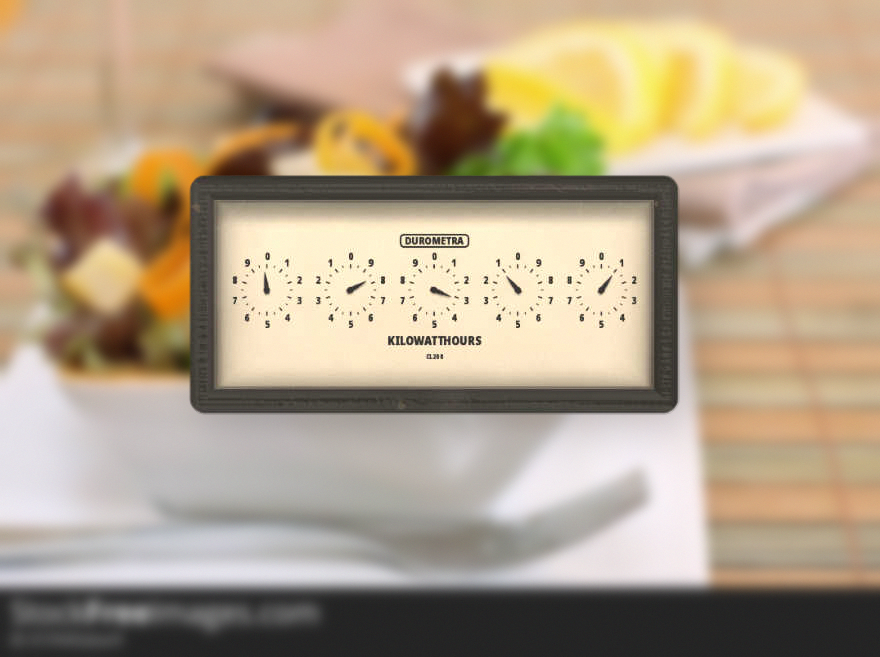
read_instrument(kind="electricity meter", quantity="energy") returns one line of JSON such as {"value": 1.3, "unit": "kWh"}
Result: {"value": 98311, "unit": "kWh"}
